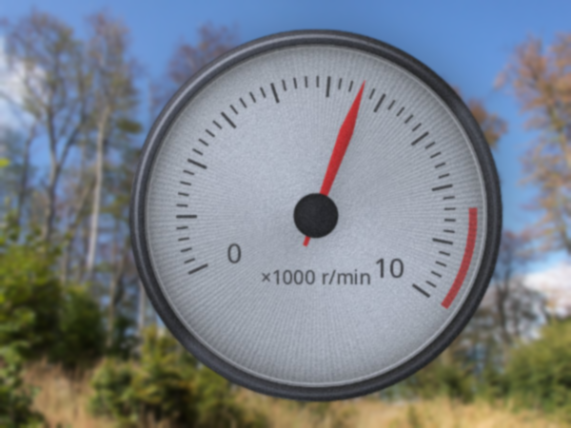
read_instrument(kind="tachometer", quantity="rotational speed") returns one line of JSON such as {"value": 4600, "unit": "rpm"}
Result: {"value": 5600, "unit": "rpm"}
